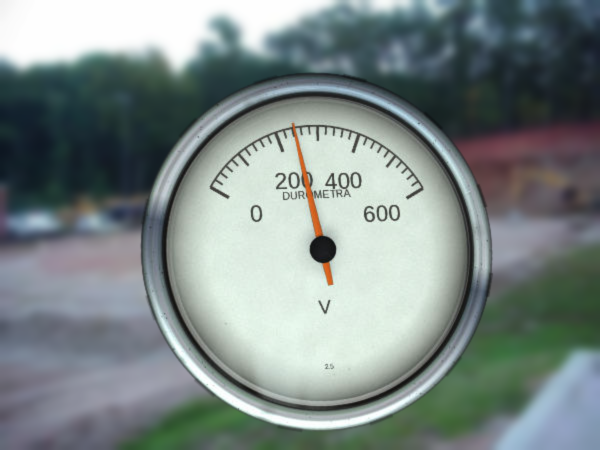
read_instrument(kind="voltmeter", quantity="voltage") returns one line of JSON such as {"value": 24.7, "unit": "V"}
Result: {"value": 240, "unit": "V"}
